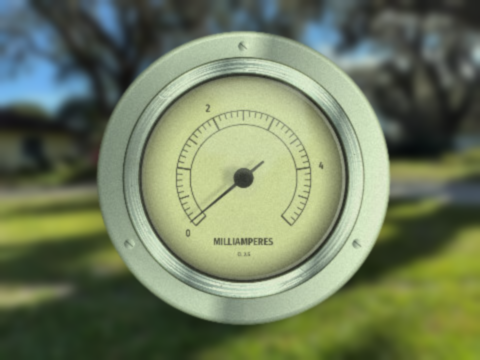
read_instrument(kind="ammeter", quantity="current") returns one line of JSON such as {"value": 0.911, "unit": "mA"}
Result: {"value": 0.1, "unit": "mA"}
